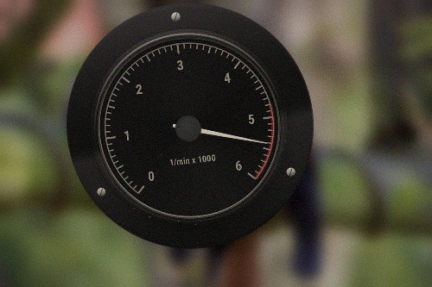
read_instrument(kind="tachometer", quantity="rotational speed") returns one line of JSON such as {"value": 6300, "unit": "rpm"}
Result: {"value": 5400, "unit": "rpm"}
